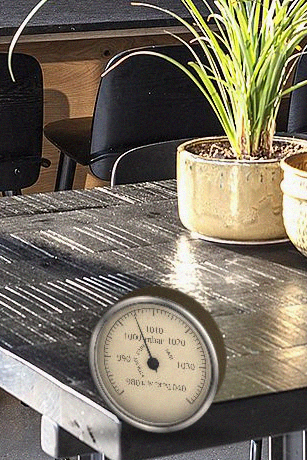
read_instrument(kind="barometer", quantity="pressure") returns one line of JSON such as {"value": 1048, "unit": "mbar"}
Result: {"value": 1005, "unit": "mbar"}
